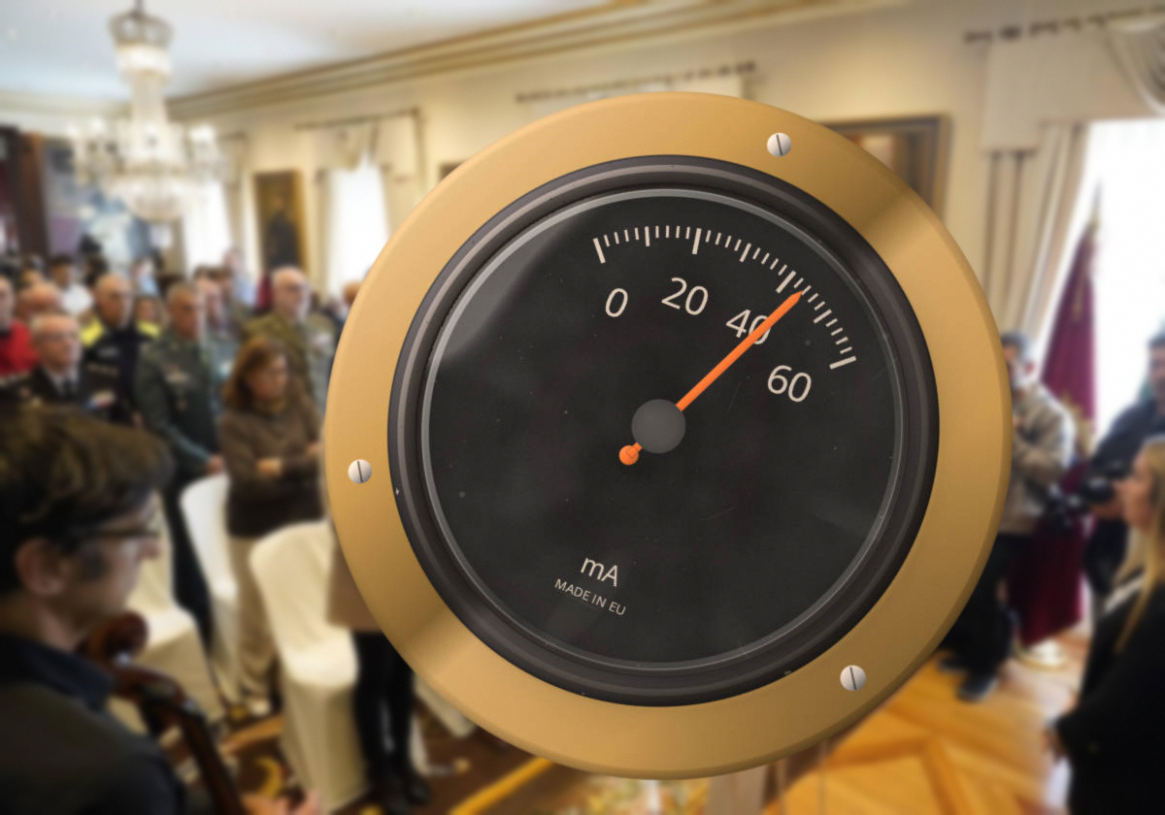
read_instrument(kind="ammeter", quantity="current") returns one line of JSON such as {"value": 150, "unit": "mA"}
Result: {"value": 44, "unit": "mA"}
